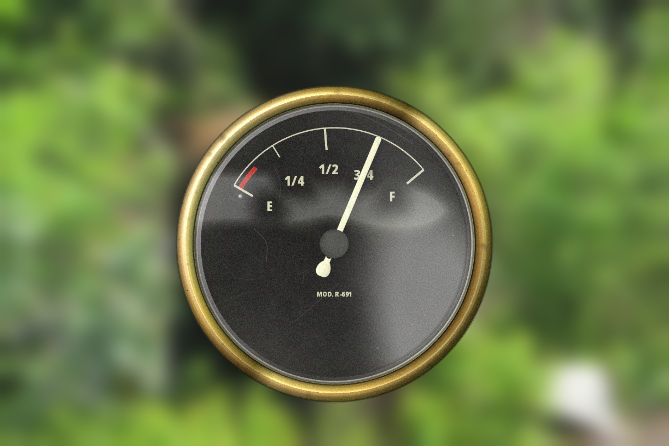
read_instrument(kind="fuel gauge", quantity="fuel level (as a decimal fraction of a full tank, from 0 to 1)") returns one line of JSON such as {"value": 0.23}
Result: {"value": 0.75}
